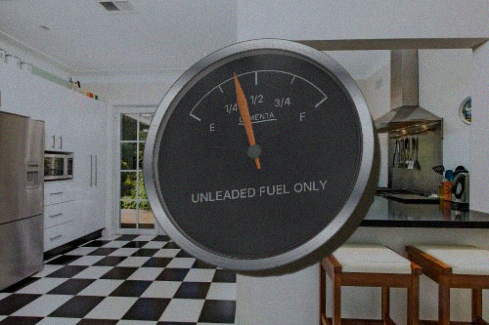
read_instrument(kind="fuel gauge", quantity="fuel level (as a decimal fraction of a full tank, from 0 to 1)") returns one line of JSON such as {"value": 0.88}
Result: {"value": 0.375}
